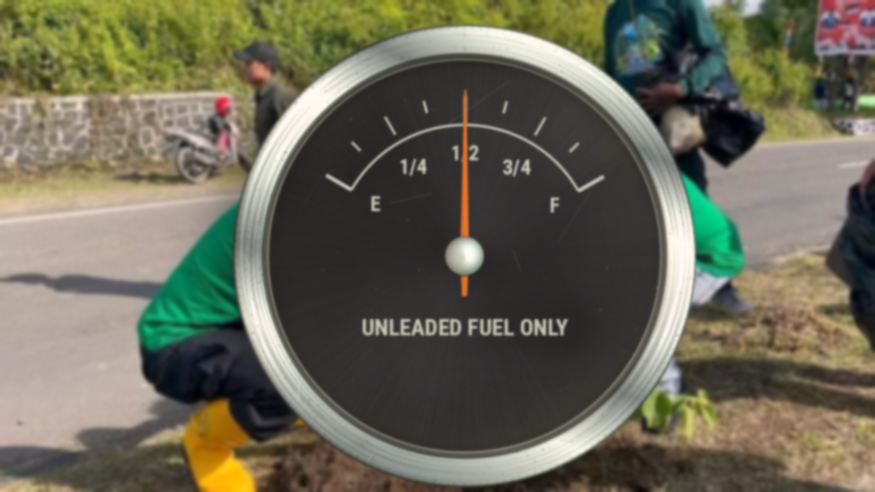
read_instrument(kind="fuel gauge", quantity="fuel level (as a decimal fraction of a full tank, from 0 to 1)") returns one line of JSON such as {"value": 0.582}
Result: {"value": 0.5}
